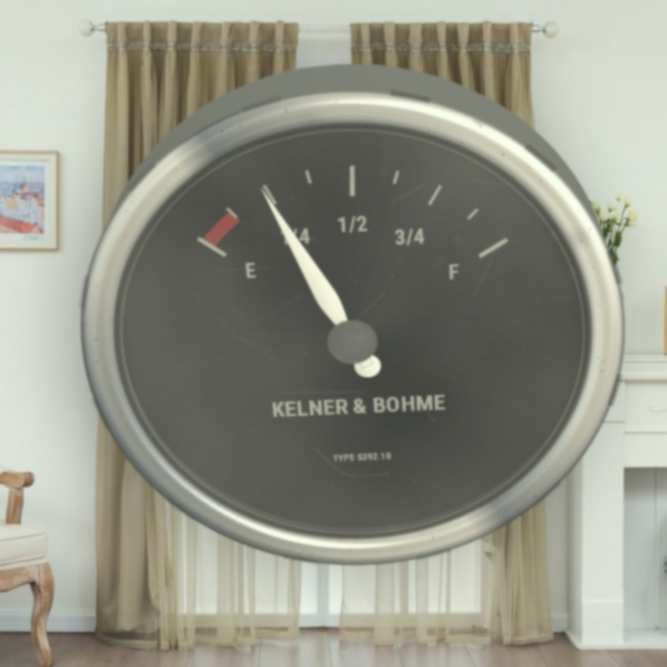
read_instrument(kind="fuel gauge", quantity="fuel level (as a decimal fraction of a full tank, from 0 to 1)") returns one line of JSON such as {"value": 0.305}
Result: {"value": 0.25}
